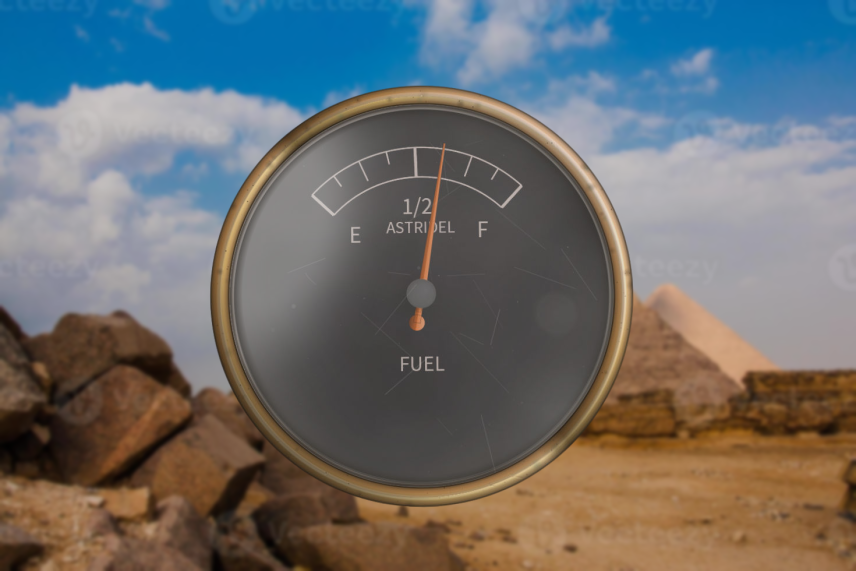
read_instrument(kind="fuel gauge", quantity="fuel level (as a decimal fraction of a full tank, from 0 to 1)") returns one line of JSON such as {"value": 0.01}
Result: {"value": 0.625}
